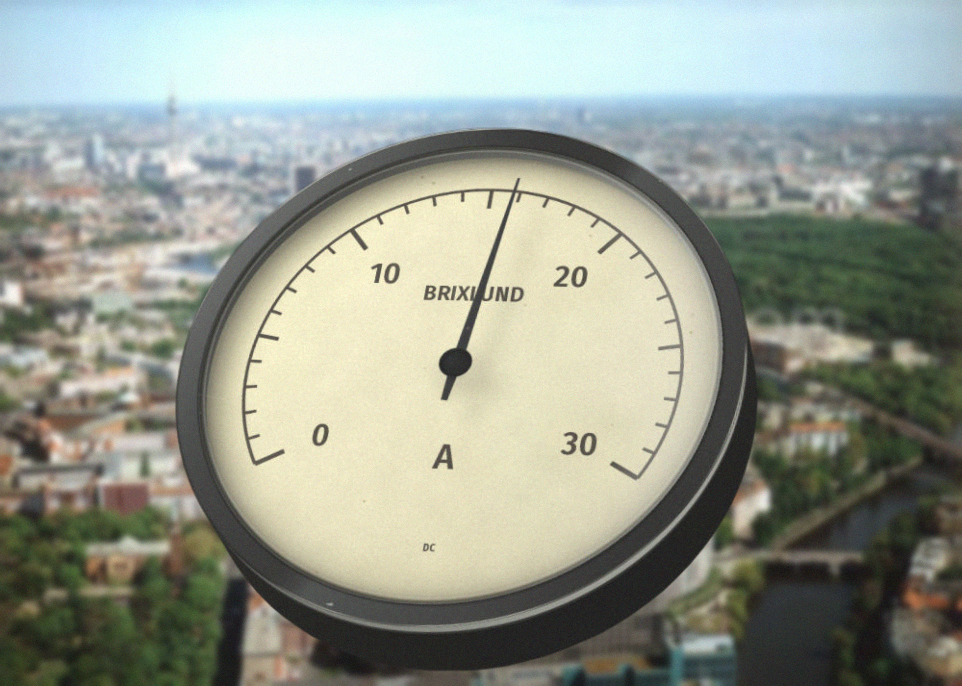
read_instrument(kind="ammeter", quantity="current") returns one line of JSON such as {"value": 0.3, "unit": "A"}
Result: {"value": 16, "unit": "A"}
